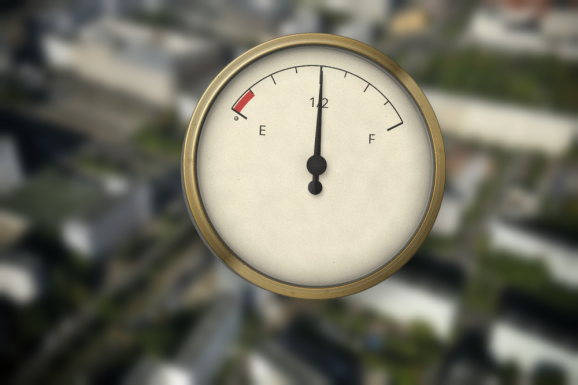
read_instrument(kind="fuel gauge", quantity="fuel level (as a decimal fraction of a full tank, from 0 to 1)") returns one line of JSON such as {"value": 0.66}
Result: {"value": 0.5}
